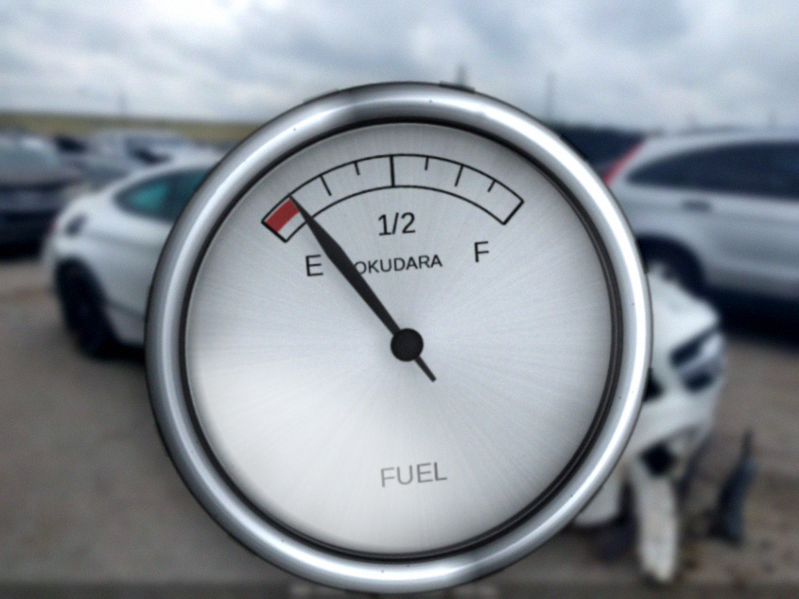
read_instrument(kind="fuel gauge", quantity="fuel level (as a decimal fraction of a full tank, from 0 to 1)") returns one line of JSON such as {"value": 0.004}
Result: {"value": 0.125}
